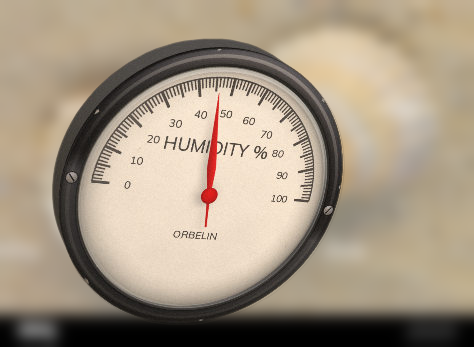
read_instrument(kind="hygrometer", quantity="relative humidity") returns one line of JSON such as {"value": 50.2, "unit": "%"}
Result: {"value": 45, "unit": "%"}
